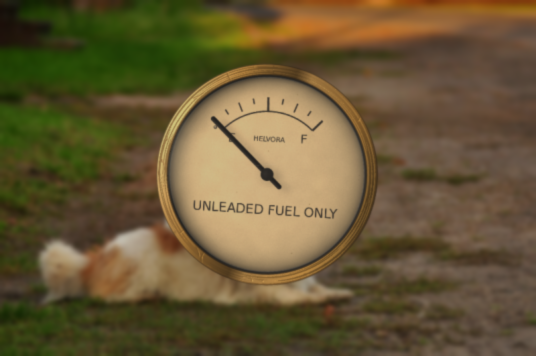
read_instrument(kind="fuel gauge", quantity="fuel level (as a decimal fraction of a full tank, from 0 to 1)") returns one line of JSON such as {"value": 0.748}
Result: {"value": 0}
